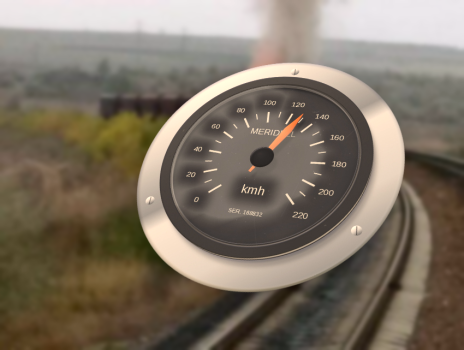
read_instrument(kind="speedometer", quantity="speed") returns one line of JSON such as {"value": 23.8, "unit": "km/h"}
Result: {"value": 130, "unit": "km/h"}
